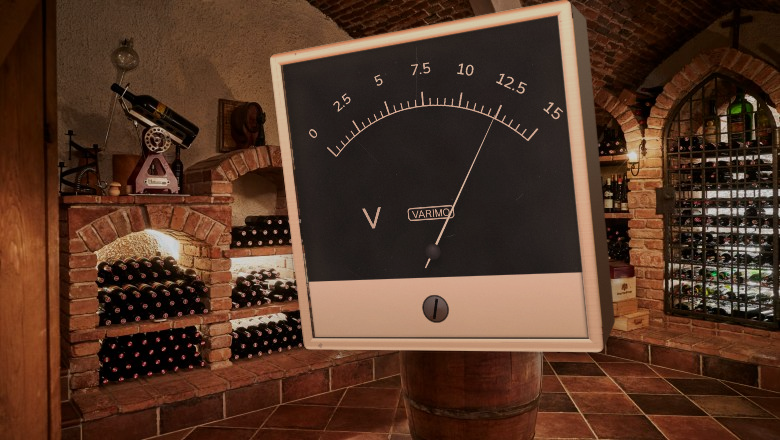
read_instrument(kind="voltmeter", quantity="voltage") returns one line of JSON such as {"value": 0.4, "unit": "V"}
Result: {"value": 12.5, "unit": "V"}
